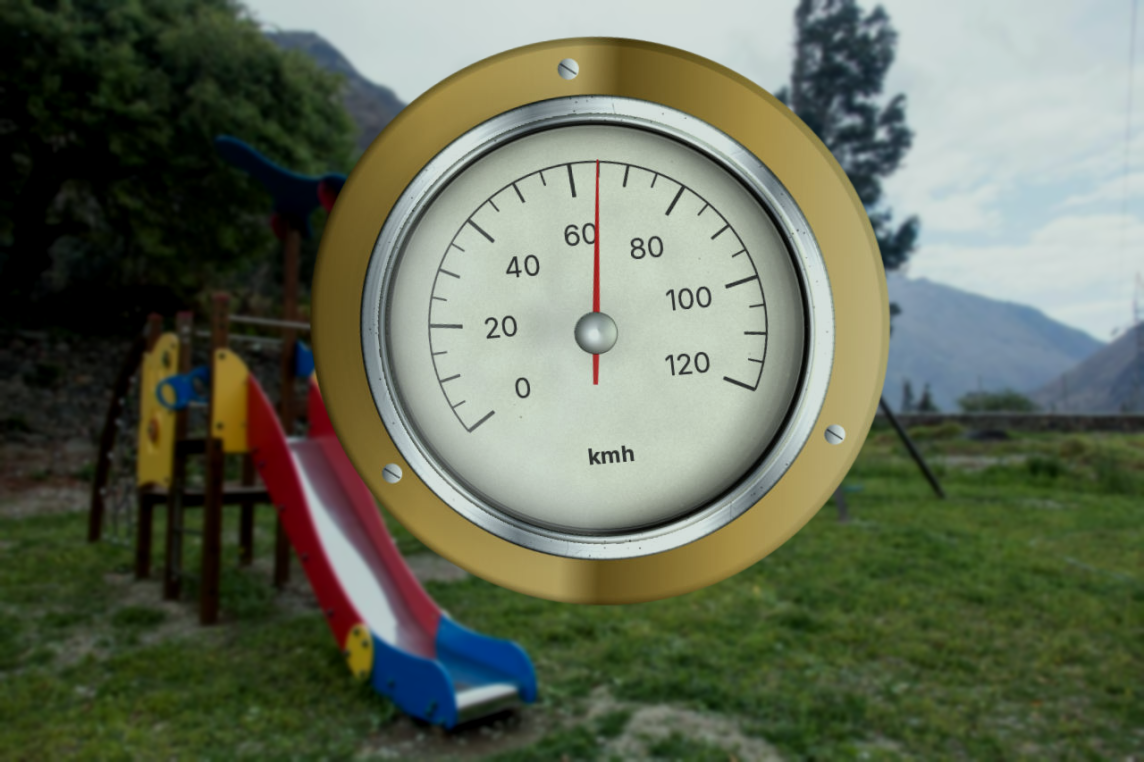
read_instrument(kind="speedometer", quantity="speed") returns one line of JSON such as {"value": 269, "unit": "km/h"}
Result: {"value": 65, "unit": "km/h"}
